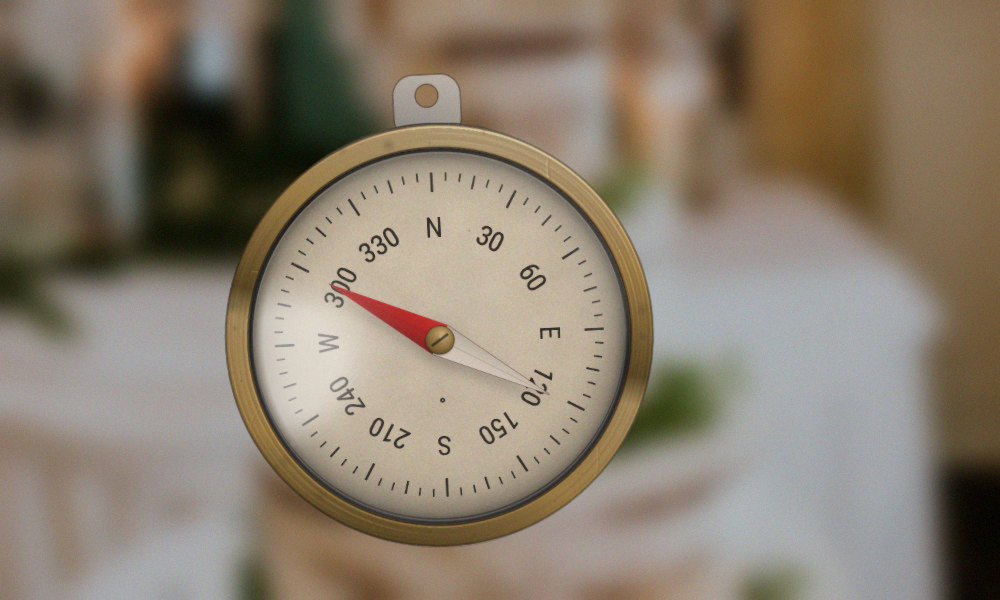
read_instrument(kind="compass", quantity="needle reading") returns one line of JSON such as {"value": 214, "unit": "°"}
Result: {"value": 300, "unit": "°"}
